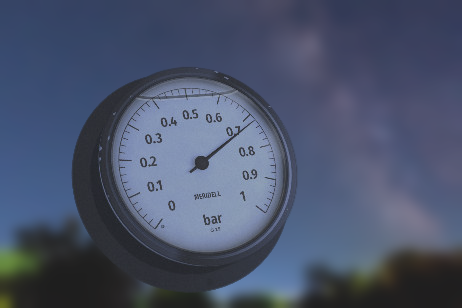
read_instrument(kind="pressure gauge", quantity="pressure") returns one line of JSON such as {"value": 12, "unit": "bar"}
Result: {"value": 0.72, "unit": "bar"}
